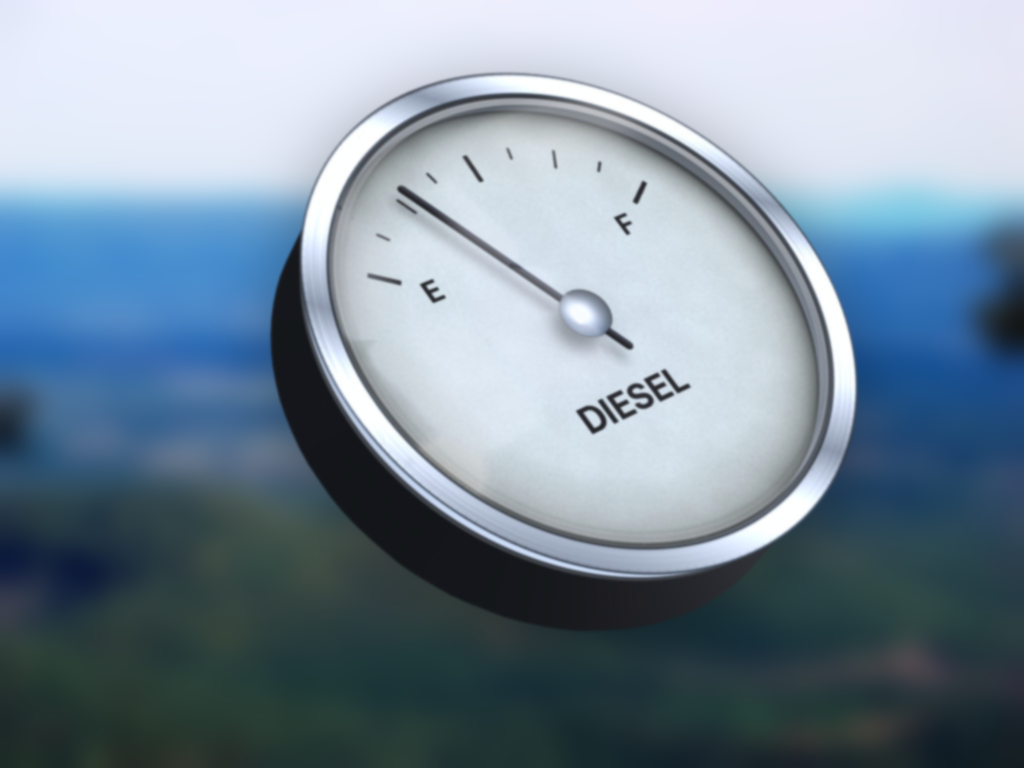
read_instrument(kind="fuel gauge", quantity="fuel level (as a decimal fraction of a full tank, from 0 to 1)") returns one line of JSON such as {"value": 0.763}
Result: {"value": 0.25}
